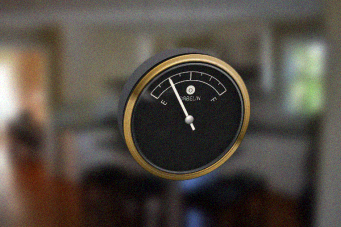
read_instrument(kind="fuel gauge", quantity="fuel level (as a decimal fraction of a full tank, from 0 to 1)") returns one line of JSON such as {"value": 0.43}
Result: {"value": 0.25}
